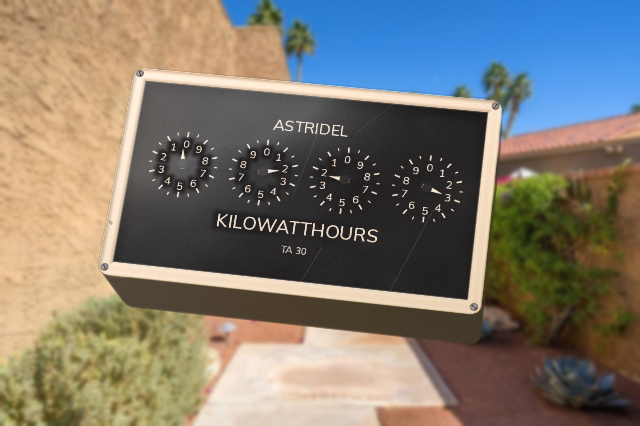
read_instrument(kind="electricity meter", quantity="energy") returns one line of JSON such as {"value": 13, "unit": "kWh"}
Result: {"value": 223, "unit": "kWh"}
